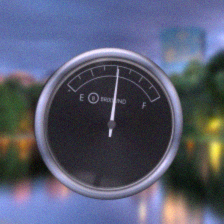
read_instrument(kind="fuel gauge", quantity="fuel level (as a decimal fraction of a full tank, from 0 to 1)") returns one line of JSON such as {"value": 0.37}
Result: {"value": 0.5}
